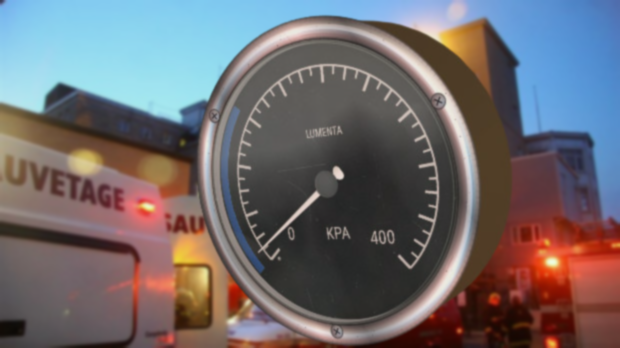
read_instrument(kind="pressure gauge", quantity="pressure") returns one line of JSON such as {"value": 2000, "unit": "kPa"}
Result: {"value": 10, "unit": "kPa"}
